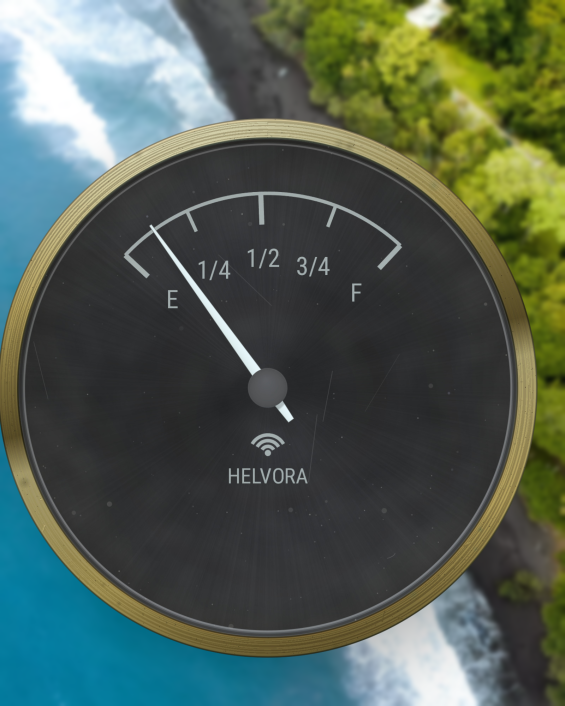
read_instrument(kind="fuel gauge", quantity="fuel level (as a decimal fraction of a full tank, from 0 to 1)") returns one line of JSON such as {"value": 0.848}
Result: {"value": 0.125}
